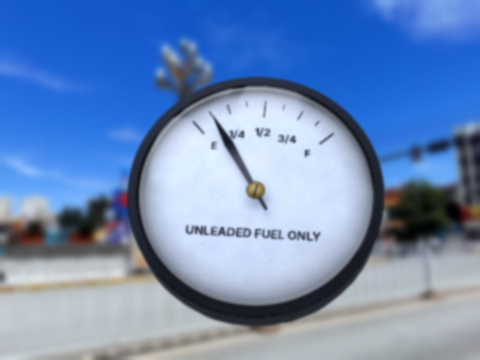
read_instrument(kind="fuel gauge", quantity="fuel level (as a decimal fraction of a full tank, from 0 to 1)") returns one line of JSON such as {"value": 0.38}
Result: {"value": 0.125}
